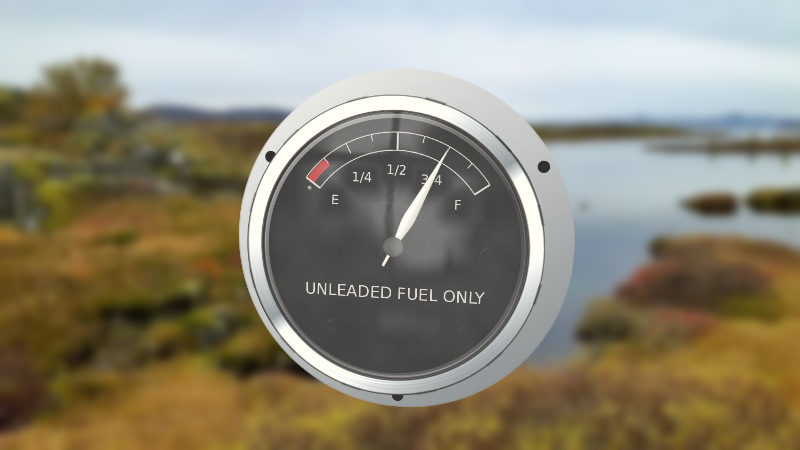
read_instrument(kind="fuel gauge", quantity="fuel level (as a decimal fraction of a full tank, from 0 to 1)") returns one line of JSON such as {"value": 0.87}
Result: {"value": 0.75}
